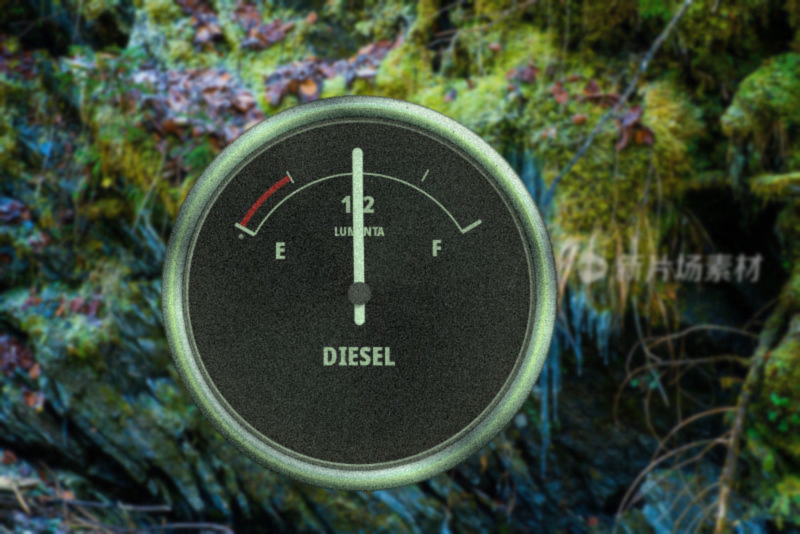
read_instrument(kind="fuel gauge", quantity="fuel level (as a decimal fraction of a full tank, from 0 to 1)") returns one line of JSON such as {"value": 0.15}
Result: {"value": 0.5}
